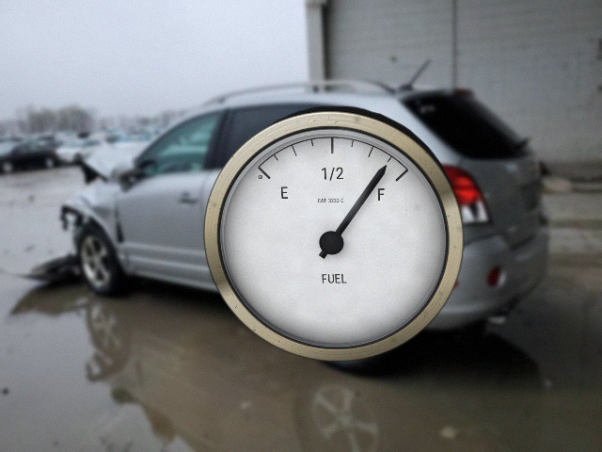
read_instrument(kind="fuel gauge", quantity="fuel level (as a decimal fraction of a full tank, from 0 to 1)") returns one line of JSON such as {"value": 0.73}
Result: {"value": 0.875}
